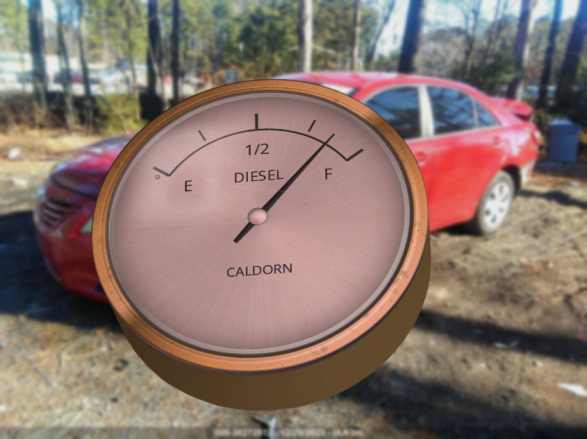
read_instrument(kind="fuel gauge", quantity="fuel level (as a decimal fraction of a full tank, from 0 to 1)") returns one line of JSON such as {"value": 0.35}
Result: {"value": 0.875}
